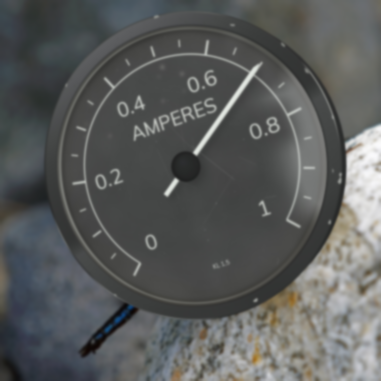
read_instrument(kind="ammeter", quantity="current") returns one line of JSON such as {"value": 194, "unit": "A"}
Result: {"value": 0.7, "unit": "A"}
